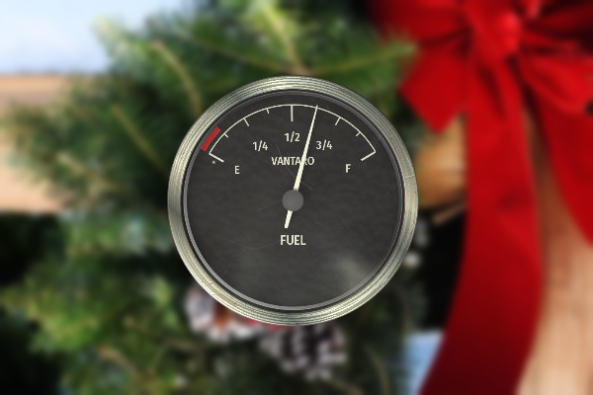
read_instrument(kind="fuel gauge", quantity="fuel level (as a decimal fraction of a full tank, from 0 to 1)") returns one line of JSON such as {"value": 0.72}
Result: {"value": 0.625}
